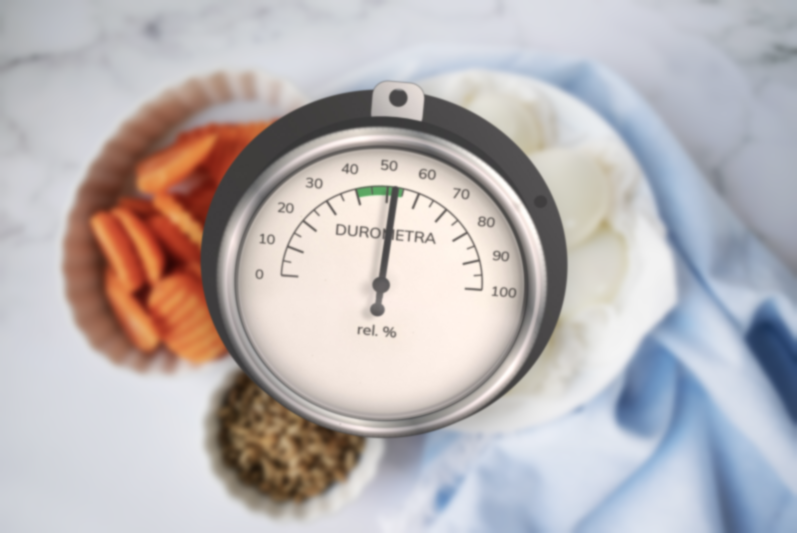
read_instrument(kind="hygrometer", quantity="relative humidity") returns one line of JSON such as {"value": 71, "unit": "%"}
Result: {"value": 52.5, "unit": "%"}
